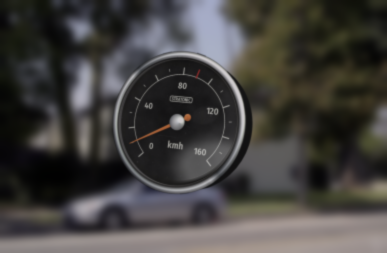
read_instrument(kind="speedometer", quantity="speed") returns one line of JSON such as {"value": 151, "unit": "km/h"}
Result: {"value": 10, "unit": "km/h"}
